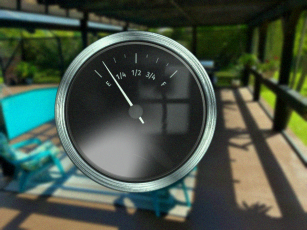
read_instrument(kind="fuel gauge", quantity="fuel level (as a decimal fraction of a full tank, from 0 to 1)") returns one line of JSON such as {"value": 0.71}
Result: {"value": 0.125}
